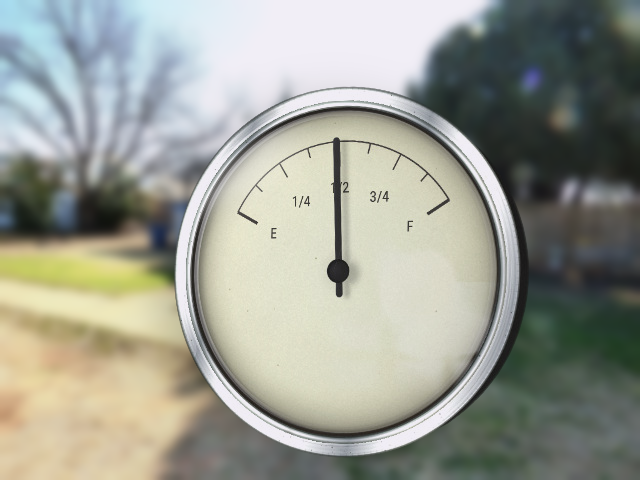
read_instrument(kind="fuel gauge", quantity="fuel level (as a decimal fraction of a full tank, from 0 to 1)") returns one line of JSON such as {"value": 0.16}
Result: {"value": 0.5}
